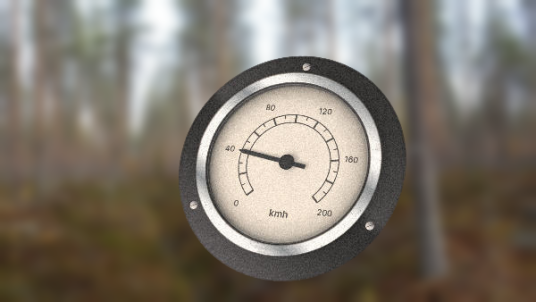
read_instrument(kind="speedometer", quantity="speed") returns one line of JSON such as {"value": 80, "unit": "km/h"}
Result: {"value": 40, "unit": "km/h"}
